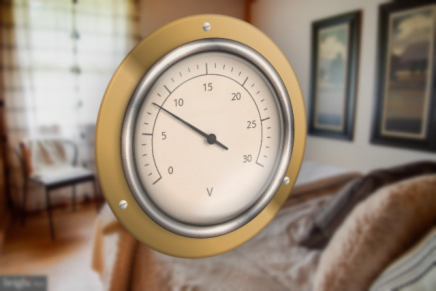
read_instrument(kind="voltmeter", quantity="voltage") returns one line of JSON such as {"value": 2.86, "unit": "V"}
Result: {"value": 8, "unit": "V"}
